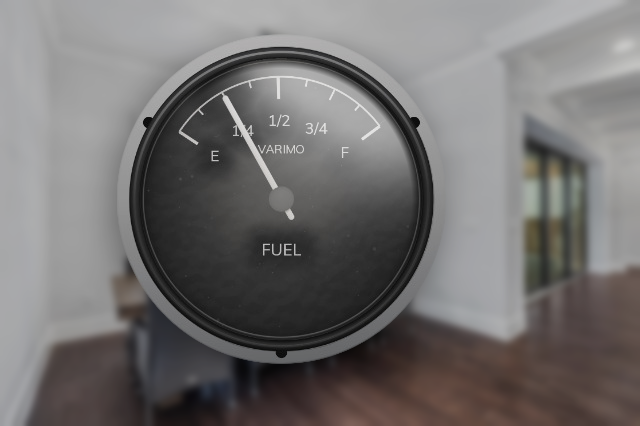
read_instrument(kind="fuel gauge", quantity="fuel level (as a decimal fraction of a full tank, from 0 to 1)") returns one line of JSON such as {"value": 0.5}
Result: {"value": 0.25}
